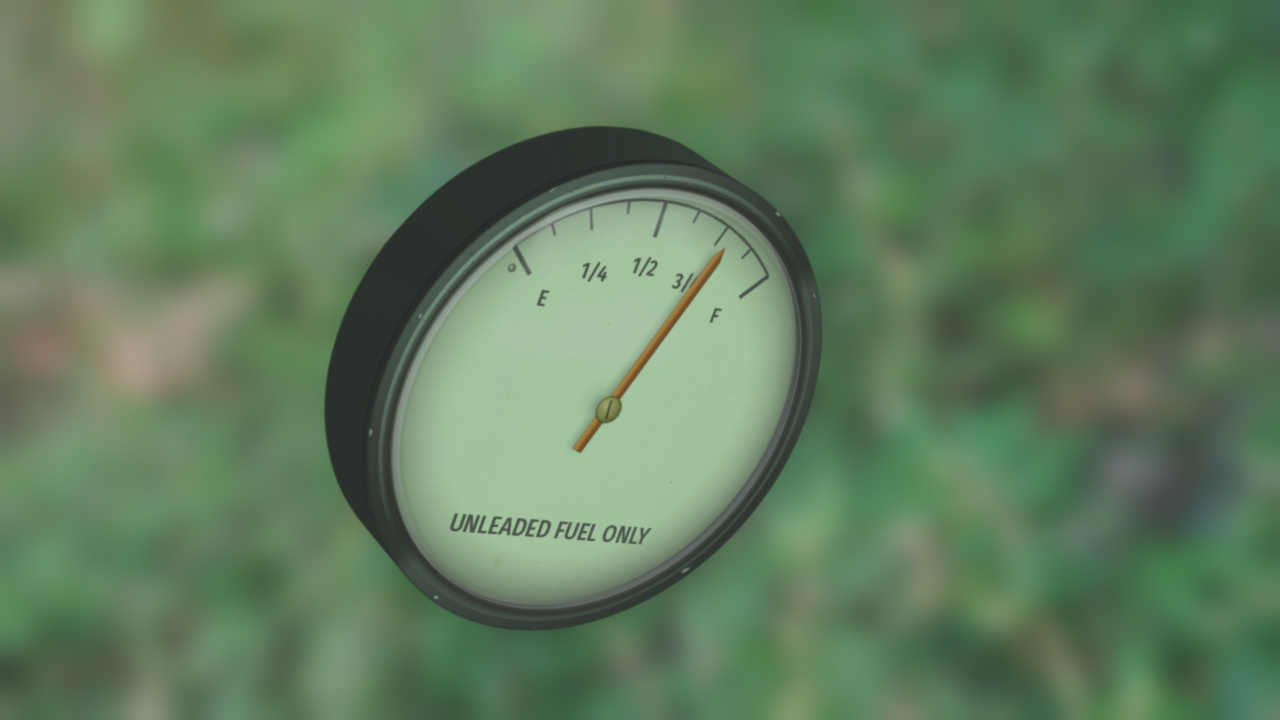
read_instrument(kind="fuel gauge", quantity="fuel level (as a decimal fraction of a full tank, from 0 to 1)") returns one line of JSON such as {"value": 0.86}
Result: {"value": 0.75}
